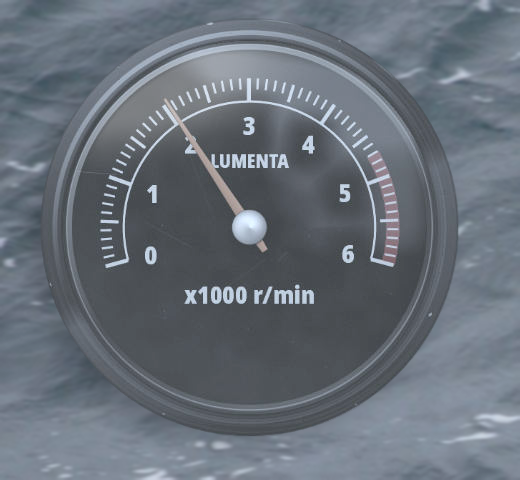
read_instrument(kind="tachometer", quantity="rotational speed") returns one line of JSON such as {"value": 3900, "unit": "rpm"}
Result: {"value": 2050, "unit": "rpm"}
